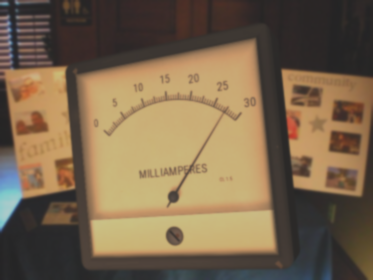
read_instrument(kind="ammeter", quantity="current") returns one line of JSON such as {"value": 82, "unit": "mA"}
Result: {"value": 27.5, "unit": "mA"}
